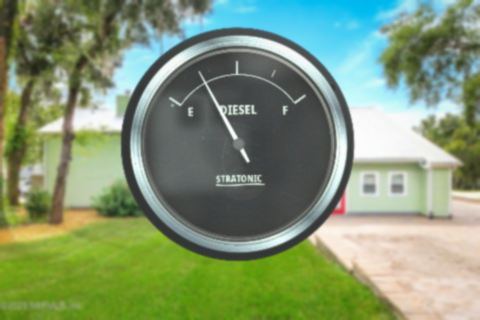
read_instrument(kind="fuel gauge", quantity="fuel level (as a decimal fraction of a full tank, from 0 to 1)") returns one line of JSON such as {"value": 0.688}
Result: {"value": 0.25}
